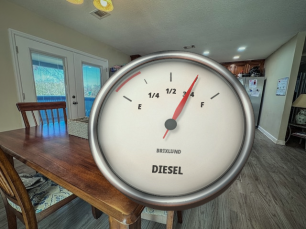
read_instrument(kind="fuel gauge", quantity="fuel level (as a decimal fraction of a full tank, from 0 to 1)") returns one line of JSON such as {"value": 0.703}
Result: {"value": 0.75}
